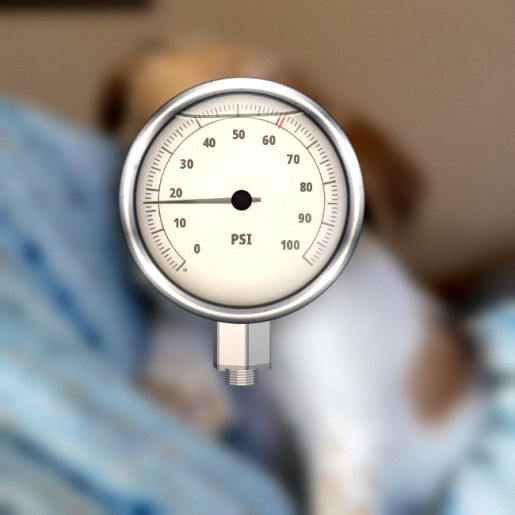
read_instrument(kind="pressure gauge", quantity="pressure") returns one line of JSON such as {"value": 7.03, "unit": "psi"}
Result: {"value": 17, "unit": "psi"}
